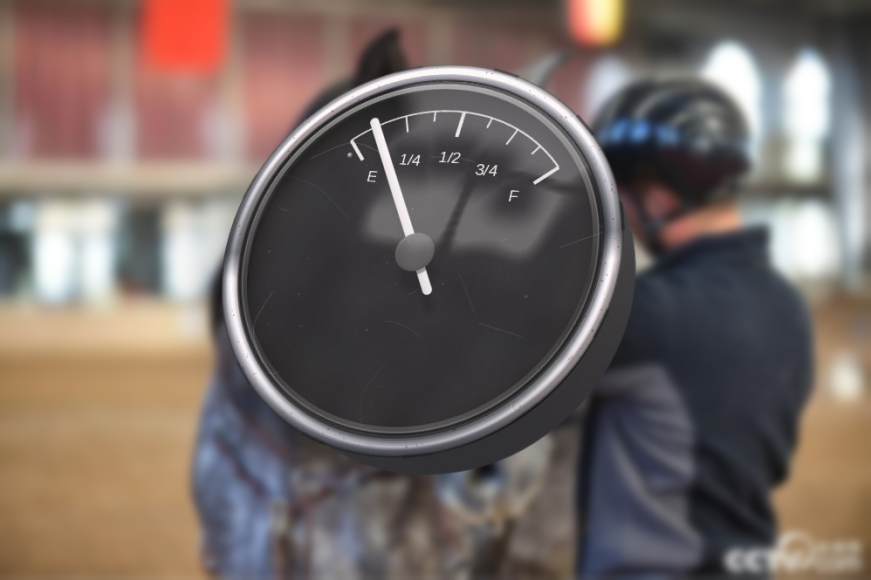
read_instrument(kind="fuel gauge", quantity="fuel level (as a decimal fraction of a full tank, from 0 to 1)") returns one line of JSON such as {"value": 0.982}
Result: {"value": 0.125}
